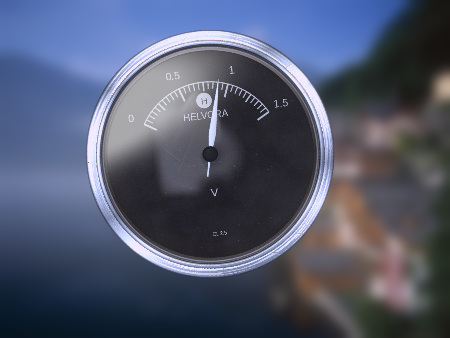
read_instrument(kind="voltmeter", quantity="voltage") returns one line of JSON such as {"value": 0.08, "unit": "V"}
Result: {"value": 0.9, "unit": "V"}
